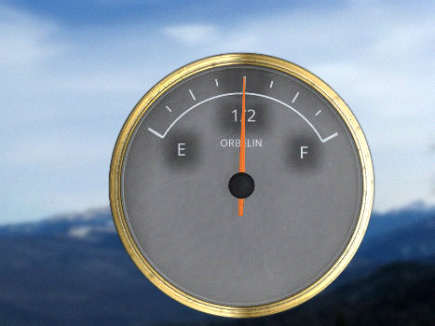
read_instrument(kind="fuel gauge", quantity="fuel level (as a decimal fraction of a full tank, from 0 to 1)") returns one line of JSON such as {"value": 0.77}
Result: {"value": 0.5}
